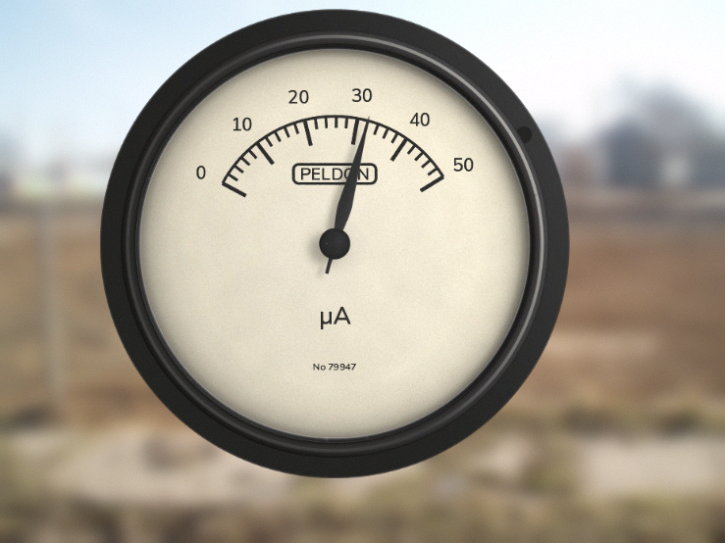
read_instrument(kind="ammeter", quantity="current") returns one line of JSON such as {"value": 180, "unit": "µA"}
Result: {"value": 32, "unit": "µA"}
